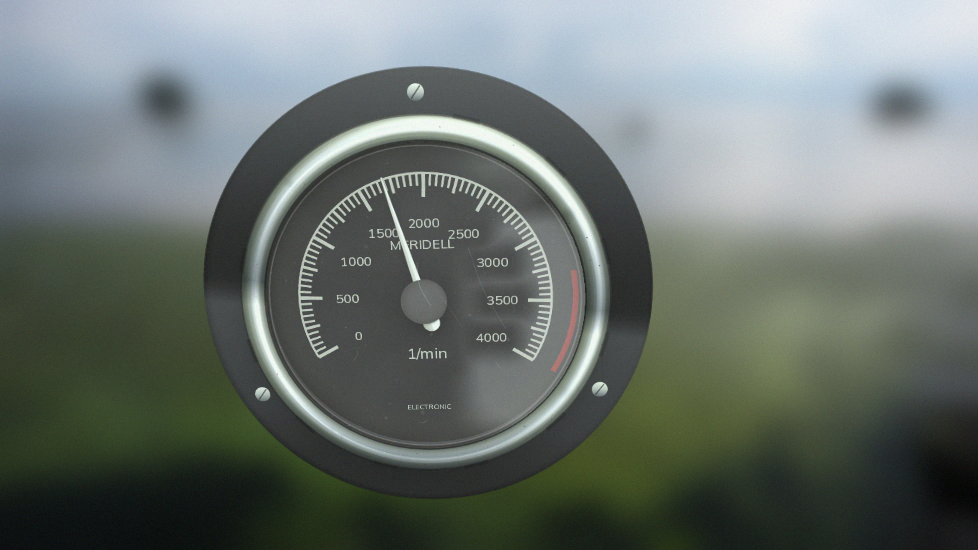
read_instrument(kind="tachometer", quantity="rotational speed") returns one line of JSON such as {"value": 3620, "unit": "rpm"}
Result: {"value": 1700, "unit": "rpm"}
